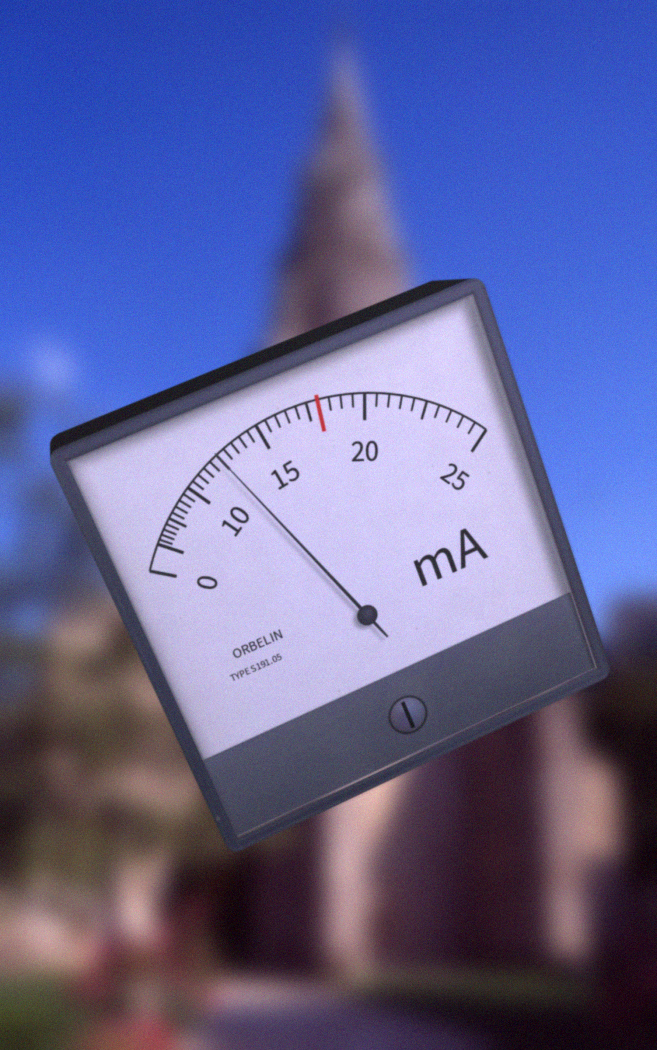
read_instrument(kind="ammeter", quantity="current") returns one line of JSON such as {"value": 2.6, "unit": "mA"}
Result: {"value": 12.5, "unit": "mA"}
